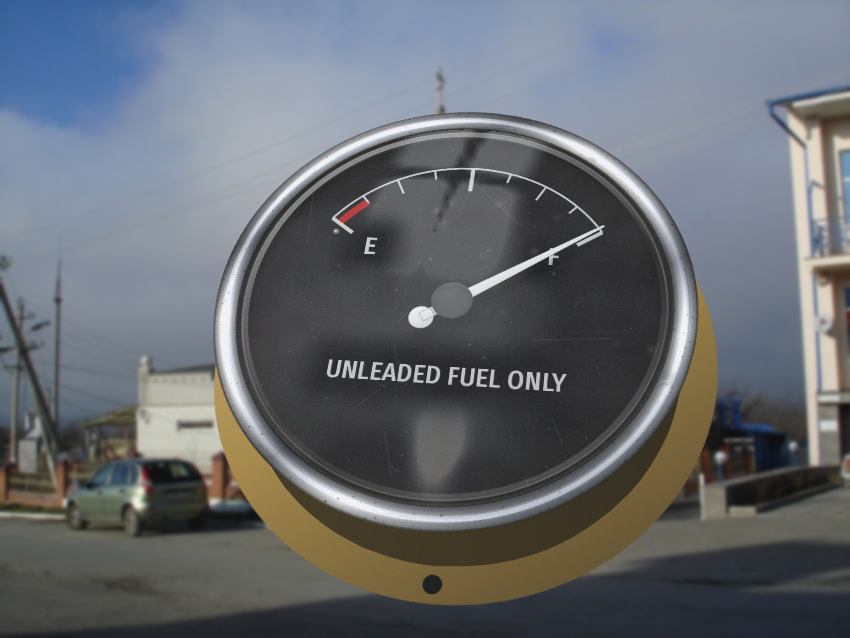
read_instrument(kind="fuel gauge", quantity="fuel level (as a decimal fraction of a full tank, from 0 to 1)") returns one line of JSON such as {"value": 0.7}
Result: {"value": 1}
